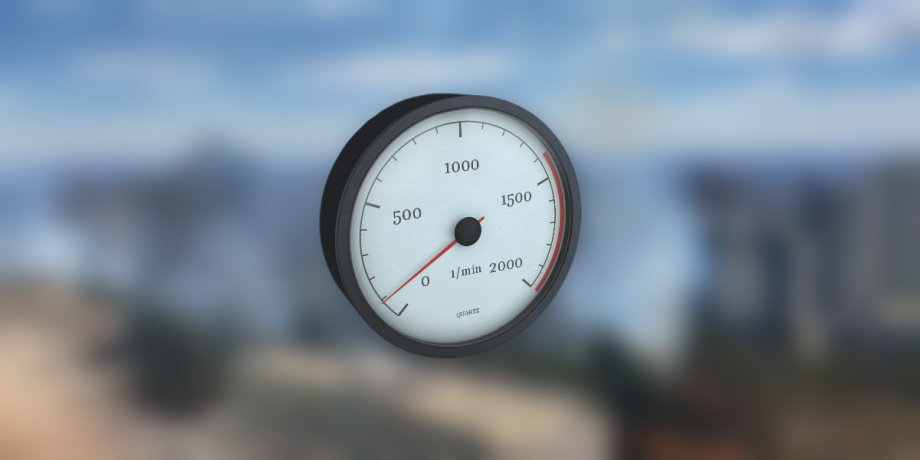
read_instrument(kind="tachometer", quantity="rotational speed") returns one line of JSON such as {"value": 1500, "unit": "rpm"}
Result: {"value": 100, "unit": "rpm"}
